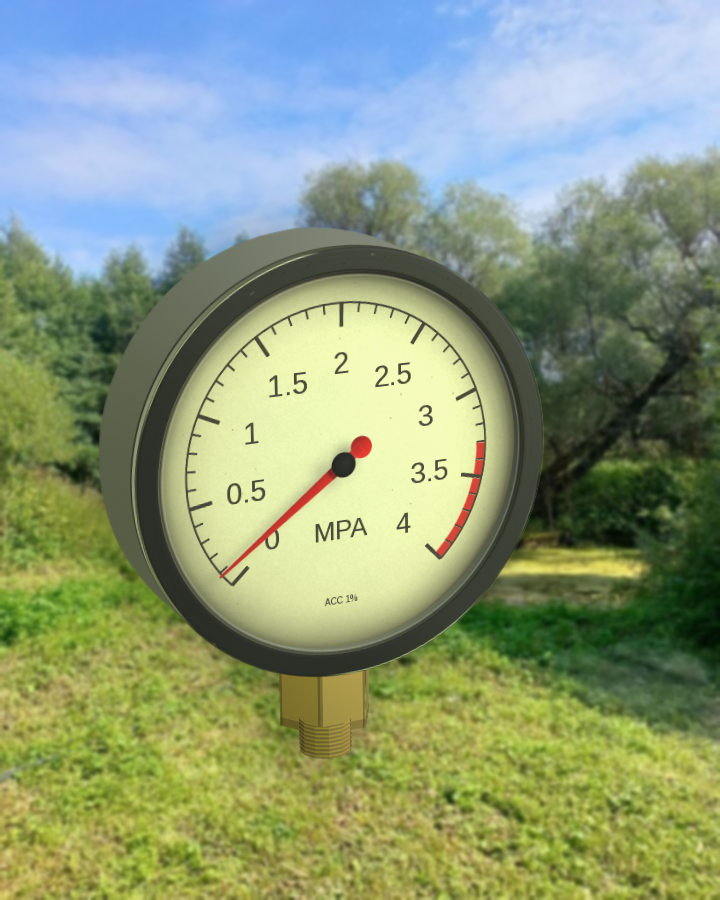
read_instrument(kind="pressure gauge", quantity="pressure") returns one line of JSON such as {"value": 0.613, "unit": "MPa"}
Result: {"value": 0.1, "unit": "MPa"}
